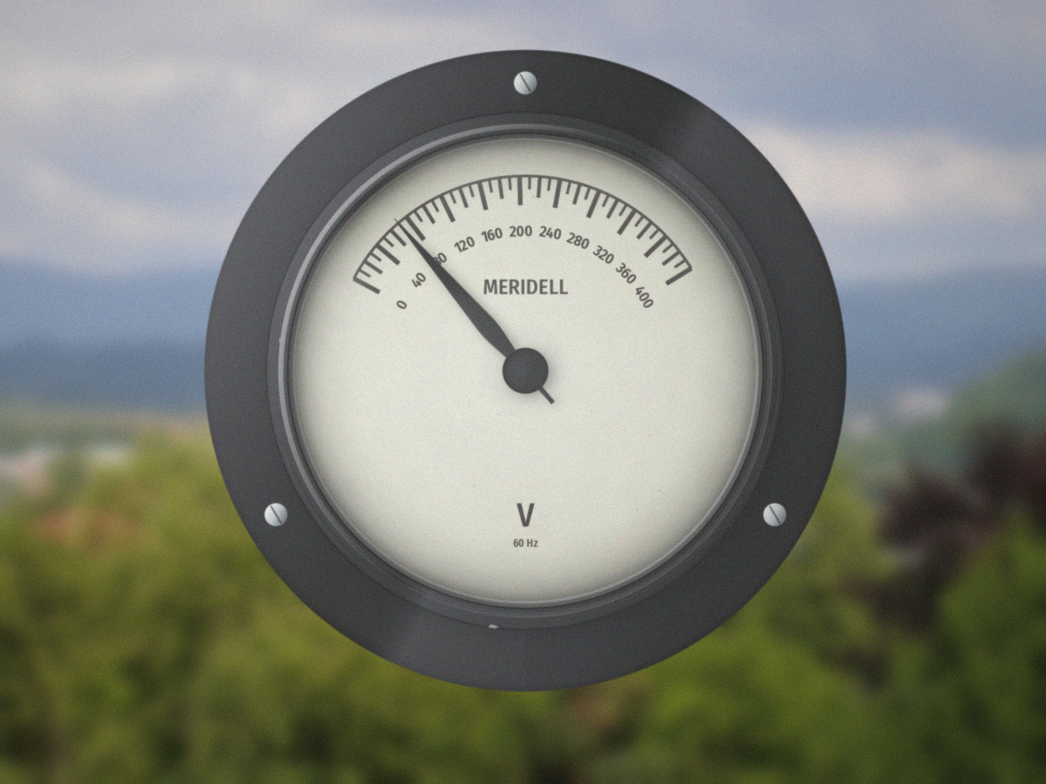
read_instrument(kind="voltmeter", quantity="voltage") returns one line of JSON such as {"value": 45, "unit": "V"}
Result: {"value": 70, "unit": "V"}
